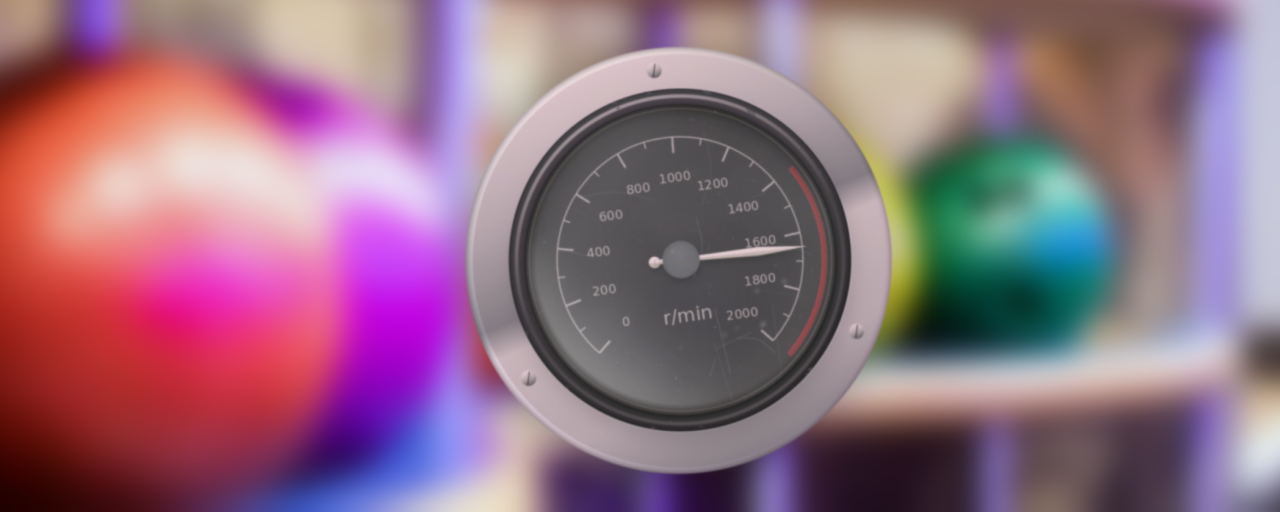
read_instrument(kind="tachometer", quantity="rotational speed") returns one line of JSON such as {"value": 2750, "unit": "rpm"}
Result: {"value": 1650, "unit": "rpm"}
